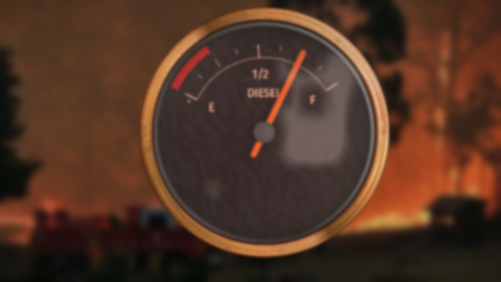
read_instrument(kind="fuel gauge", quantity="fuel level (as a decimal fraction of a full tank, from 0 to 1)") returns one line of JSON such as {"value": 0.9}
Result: {"value": 0.75}
